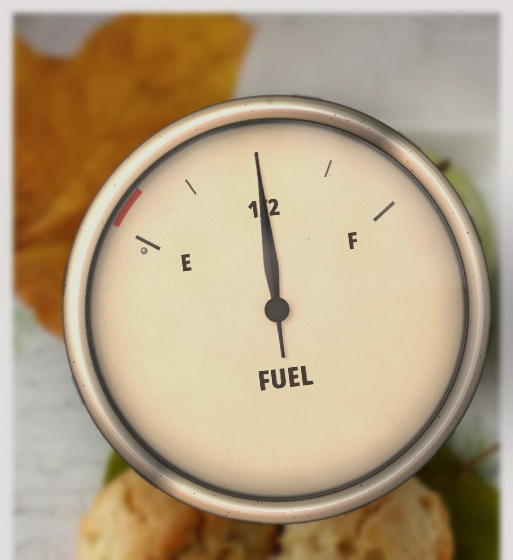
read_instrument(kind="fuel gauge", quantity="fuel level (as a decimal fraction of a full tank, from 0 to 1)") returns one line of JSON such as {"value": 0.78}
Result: {"value": 0.5}
